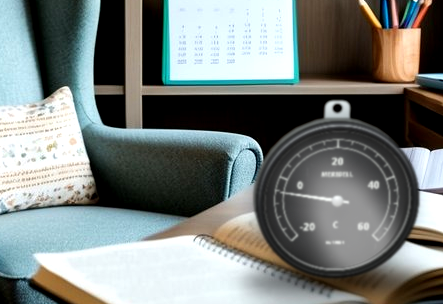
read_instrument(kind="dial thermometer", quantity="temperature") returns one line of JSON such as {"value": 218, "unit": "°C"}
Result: {"value": -4, "unit": "°C"}
